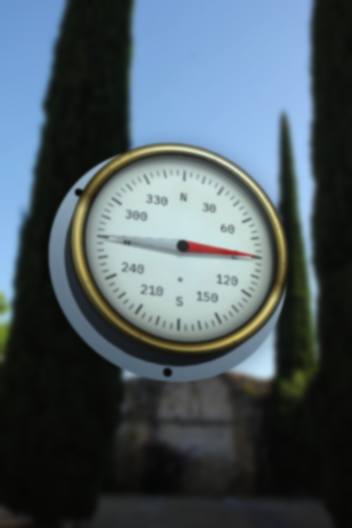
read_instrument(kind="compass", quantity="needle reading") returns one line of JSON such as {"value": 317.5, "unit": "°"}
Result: {"value": 90, "unit": "°"}
